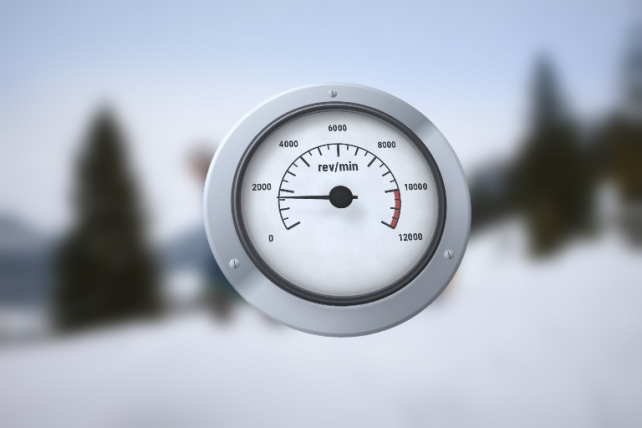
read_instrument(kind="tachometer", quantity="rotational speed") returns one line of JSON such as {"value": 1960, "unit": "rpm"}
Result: {"value": 1500, "unit": "rpm"}
